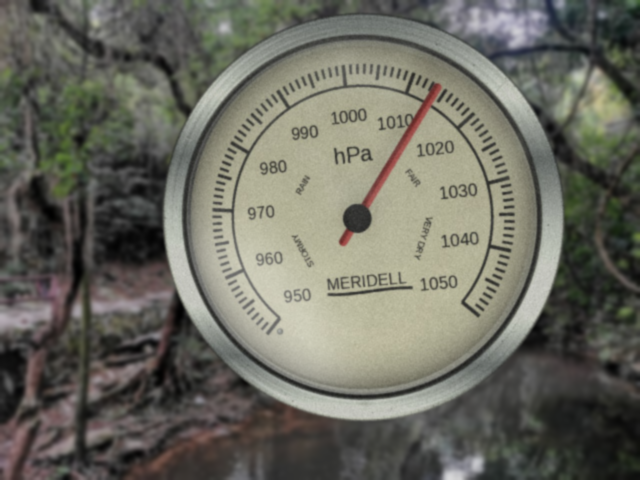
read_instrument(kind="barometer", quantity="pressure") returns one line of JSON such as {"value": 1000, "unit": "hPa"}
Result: {"value": 1014, "unit": "hPa"}
